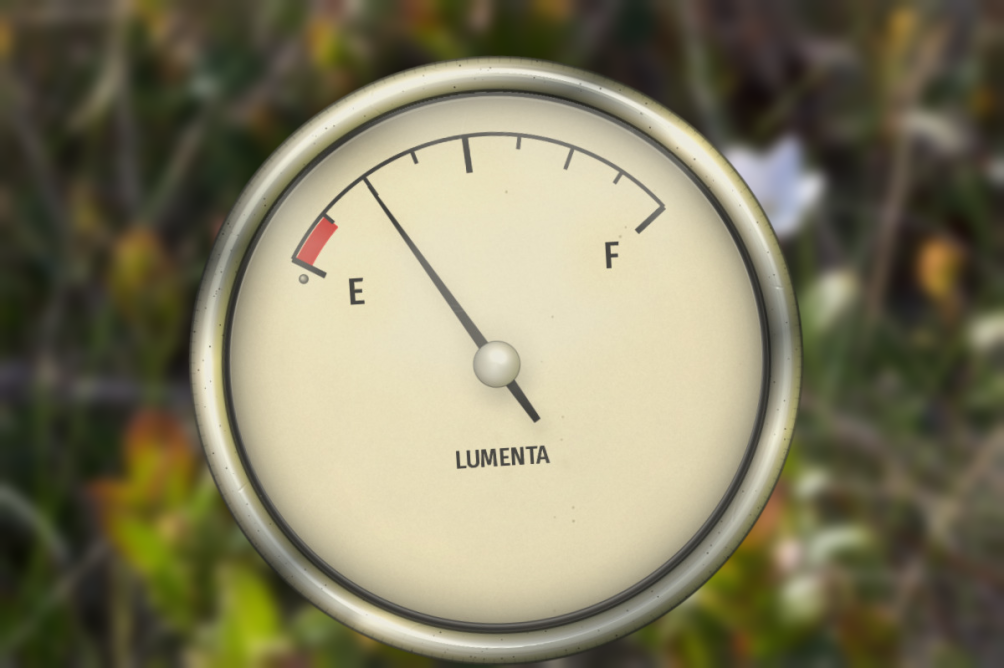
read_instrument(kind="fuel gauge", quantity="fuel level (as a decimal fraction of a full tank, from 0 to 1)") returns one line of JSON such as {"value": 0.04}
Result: {"value": 0.25}
